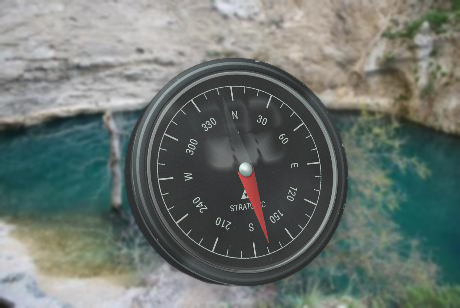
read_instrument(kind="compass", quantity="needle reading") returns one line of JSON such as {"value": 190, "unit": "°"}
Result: {"value": 170, "unit": "°"}
